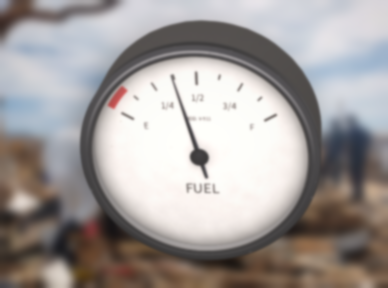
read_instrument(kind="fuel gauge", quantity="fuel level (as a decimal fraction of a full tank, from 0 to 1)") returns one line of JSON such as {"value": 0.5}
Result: {"value": 0.375}
